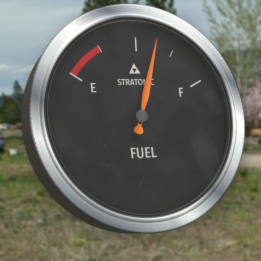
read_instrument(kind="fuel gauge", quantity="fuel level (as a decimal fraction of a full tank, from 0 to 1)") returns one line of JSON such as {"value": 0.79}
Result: {"value": 0.625}
